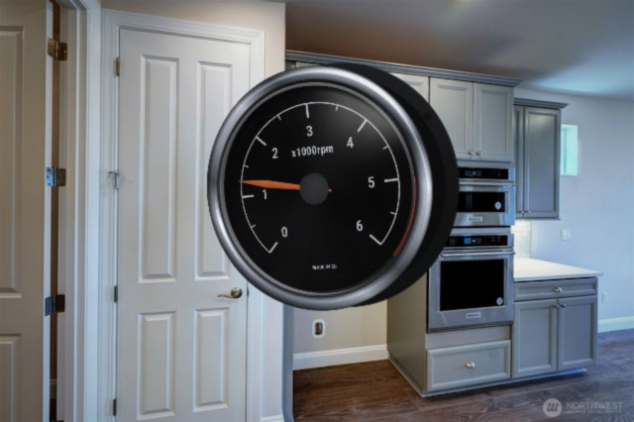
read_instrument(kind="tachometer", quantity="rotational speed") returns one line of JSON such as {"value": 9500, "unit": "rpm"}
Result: {"value": 1250, "unit": "rpm"}
